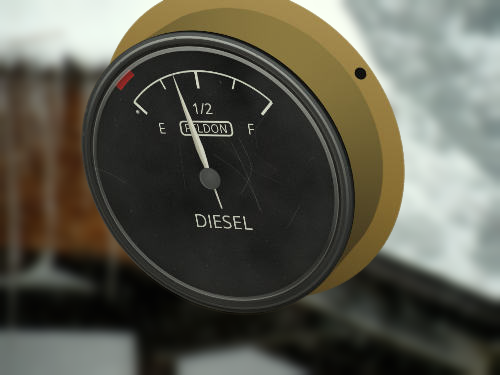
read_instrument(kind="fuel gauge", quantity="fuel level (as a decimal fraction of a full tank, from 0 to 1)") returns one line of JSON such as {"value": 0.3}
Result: {"value": 0.375}
